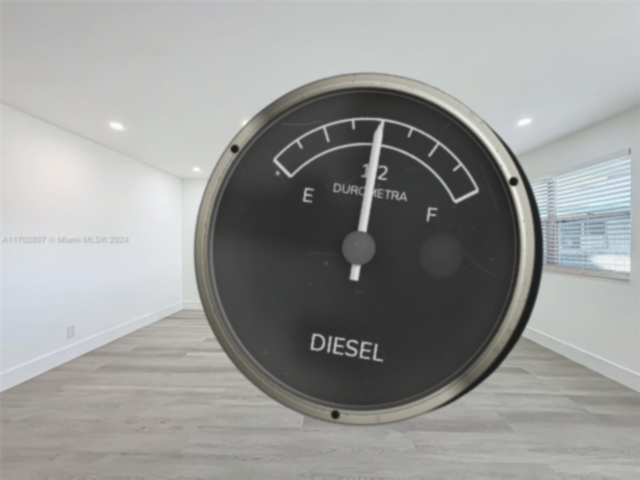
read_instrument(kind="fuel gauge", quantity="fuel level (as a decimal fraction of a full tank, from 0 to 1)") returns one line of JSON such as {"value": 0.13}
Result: {"value": 0.5}
